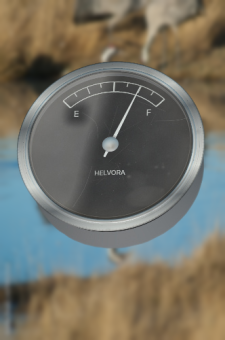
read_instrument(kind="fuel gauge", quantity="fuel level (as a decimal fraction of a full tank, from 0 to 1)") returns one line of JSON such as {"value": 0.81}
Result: {"value": 0.75}
